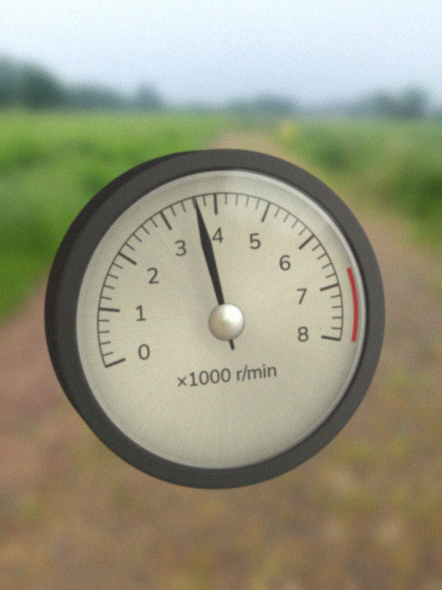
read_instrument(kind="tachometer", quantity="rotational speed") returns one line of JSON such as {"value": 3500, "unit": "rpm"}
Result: {"value": 3600, "unit": "rpm"}
